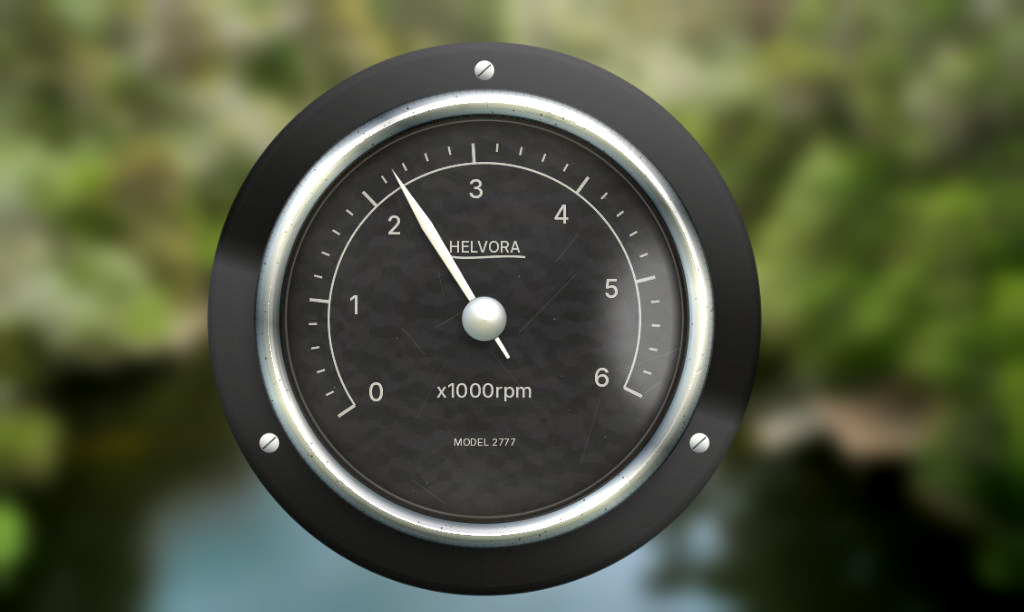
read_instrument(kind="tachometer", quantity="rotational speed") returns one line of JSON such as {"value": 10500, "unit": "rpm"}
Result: {"value": 2300, "unit": "rpm"}
